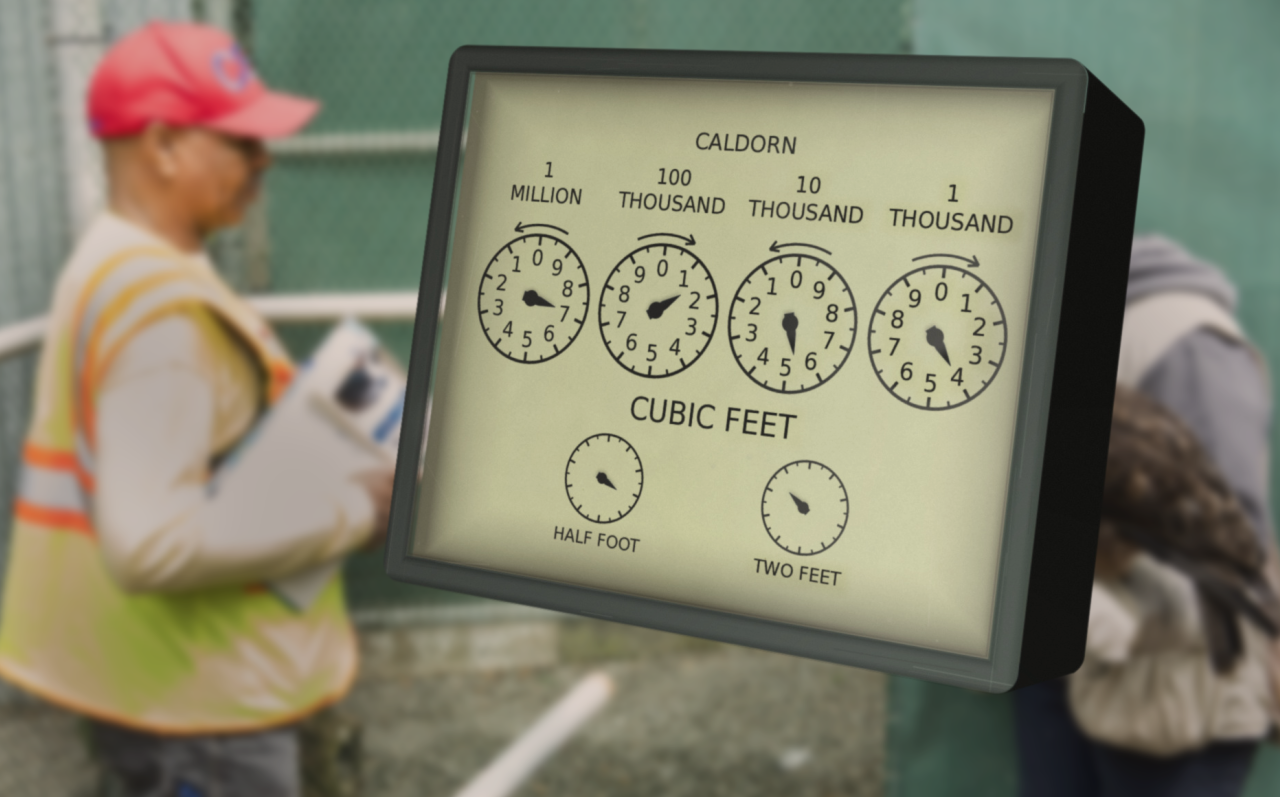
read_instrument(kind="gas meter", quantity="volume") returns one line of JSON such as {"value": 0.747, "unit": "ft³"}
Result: {"value": 715400, "unit": "ft³"}
